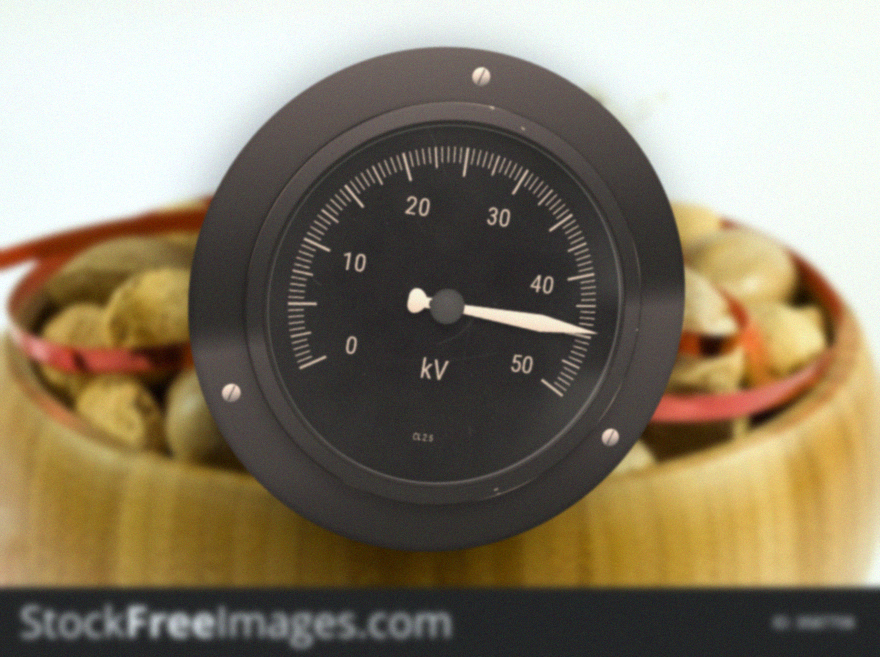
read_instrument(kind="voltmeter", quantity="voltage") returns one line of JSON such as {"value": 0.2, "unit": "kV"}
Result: {"value": 44.5, "unit": "kV"}
